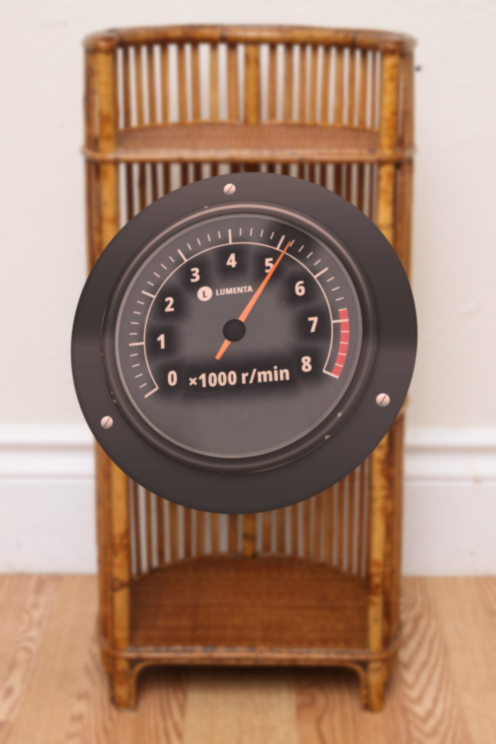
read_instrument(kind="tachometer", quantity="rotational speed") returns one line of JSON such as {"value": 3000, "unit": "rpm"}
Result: {"value": 5200, "unit": "rpm"}
